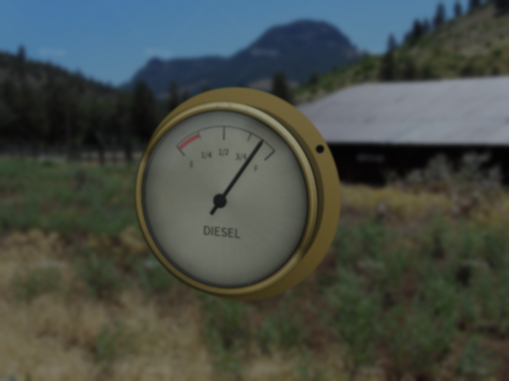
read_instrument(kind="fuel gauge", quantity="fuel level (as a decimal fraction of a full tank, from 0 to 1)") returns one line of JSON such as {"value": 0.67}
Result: {"value": 0.875}
